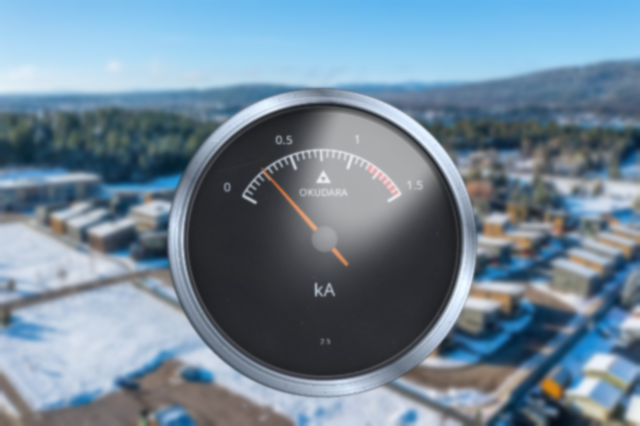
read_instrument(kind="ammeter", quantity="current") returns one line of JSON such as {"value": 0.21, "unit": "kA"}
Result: {"value": 0.25, "unit": "kA"}
